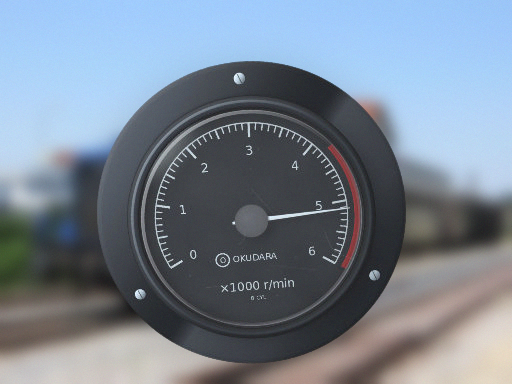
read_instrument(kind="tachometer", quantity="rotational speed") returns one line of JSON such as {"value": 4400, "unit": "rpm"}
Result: {"value": 5100, "unit": "rpm"}
